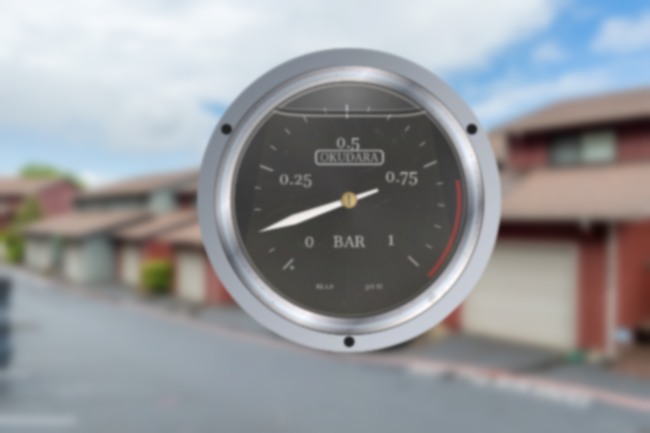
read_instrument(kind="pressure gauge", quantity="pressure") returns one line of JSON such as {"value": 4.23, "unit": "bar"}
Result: {"value": 0.1, "unit": "bar"}
